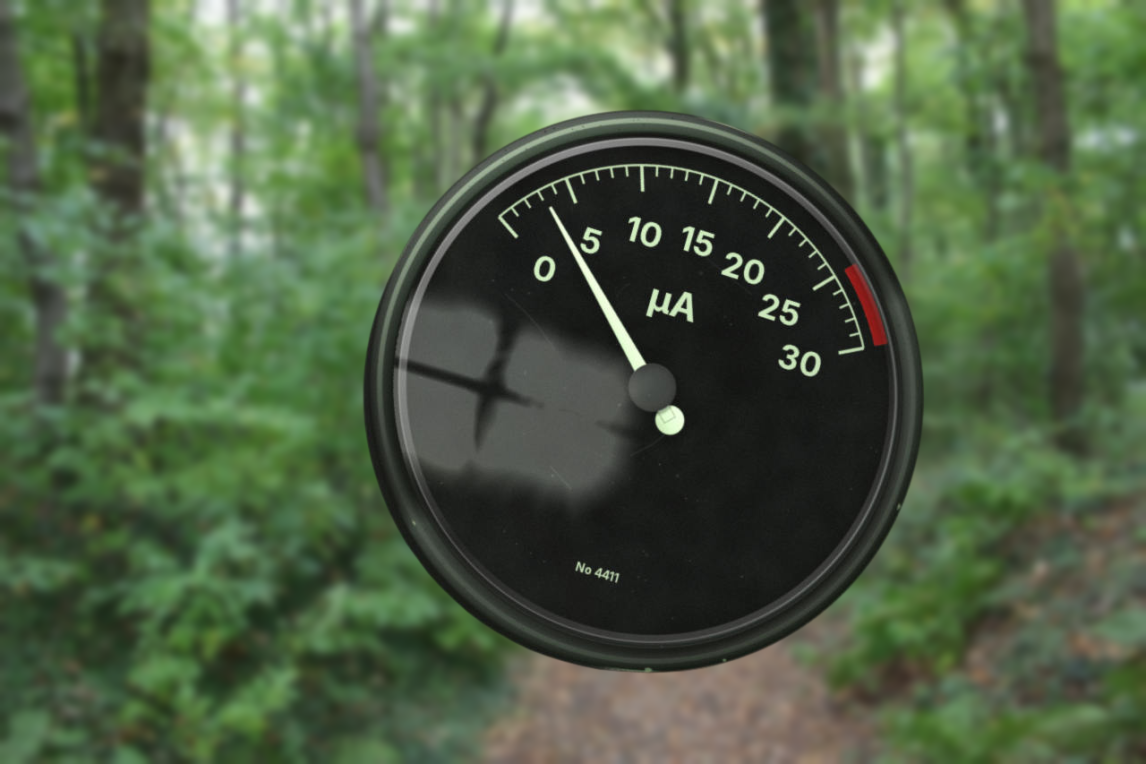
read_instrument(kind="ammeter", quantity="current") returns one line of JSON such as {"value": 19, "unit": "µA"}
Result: {"value": 3, "unit": "µA"}
